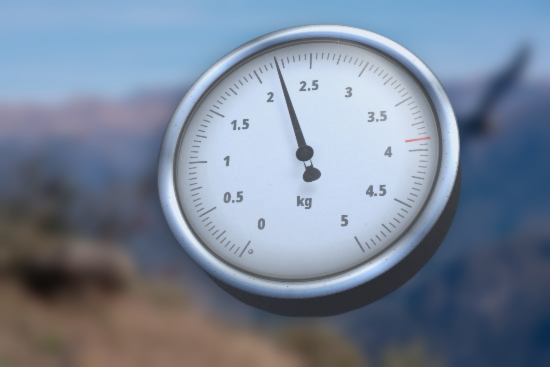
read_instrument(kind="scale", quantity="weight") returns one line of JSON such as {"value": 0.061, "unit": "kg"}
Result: {"value": 2.2, "unit": "kg"}
